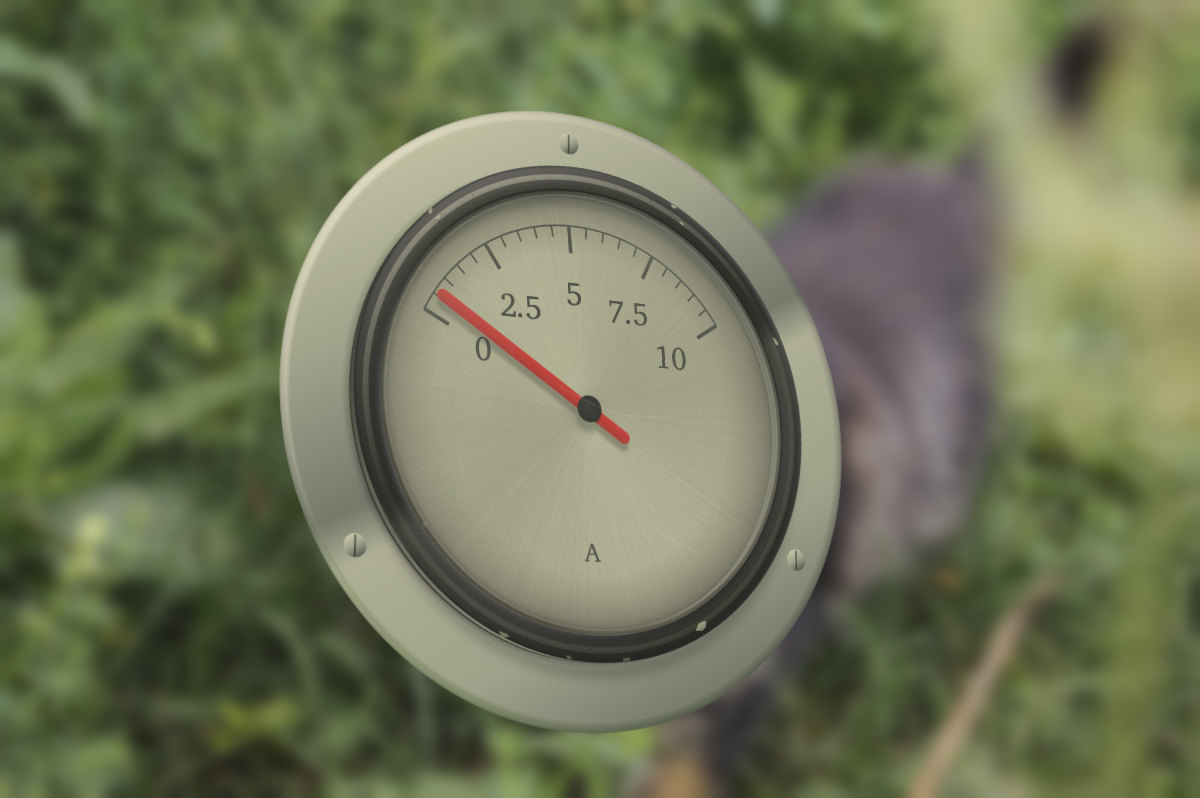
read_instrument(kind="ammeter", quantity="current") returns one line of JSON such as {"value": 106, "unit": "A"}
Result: {"value": 0.5, "unit": "A"}
